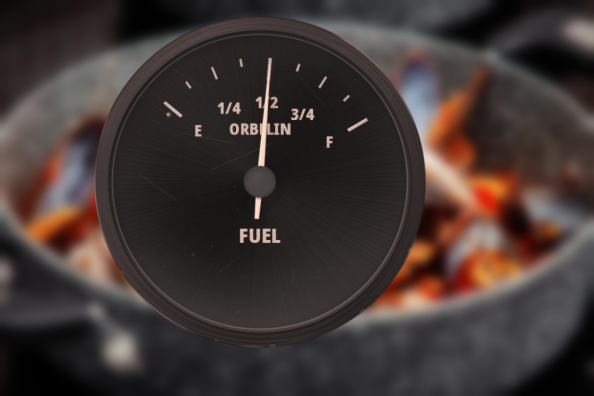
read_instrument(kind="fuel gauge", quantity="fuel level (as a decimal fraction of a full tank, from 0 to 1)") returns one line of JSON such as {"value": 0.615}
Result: {"value": 0.5}
